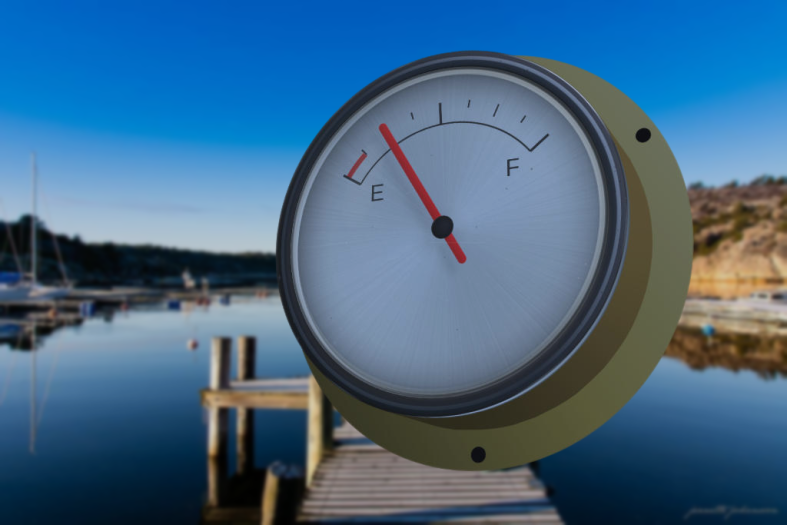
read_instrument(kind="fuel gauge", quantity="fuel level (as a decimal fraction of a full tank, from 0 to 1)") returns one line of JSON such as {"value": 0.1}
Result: {"value": 0.25}
